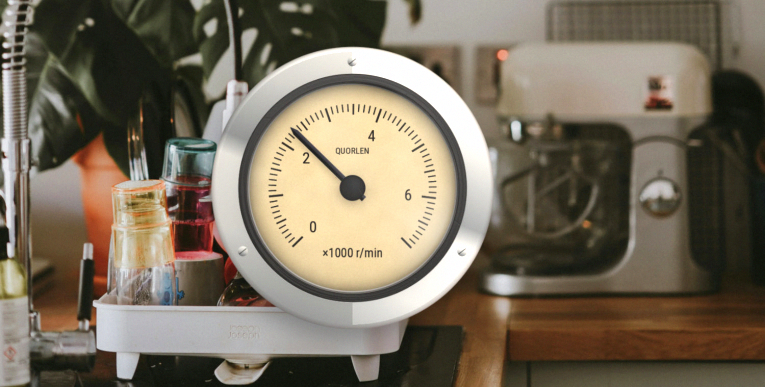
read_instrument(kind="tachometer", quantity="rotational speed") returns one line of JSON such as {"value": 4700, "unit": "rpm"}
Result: {"value": 2300, "unit": "rpm"}
